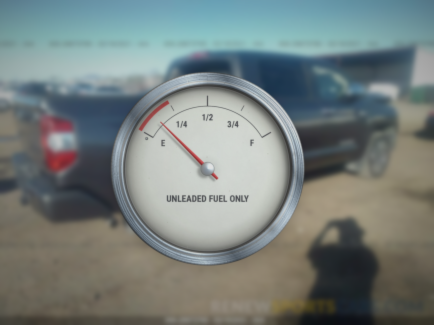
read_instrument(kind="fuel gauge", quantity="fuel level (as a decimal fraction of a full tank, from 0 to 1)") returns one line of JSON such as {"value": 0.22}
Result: {"value": 0.125}
